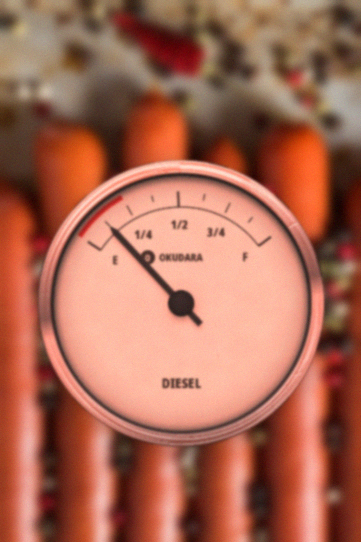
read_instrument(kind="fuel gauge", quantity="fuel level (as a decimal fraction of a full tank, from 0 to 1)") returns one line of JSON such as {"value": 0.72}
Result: {"value": 0.125}
